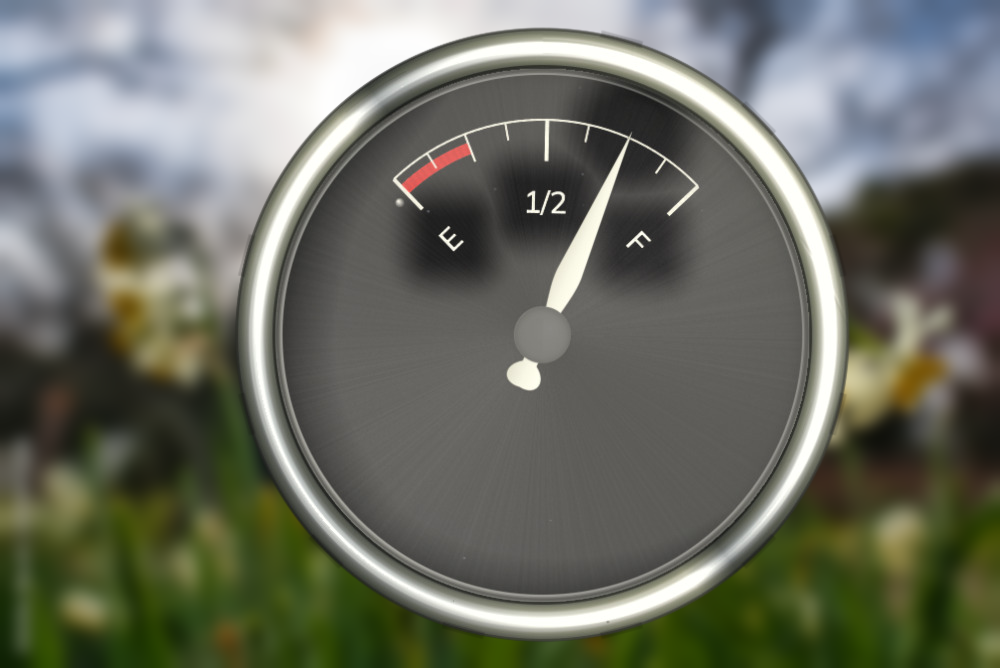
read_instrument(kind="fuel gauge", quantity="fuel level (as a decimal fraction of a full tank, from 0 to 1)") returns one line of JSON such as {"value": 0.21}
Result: {"value": 0.75}
